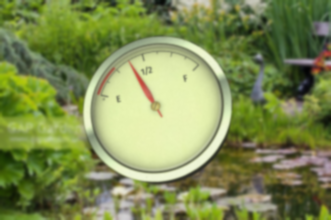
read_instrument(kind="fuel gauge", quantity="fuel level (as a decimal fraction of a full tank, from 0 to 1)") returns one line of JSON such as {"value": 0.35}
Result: {"value": 0.375}
